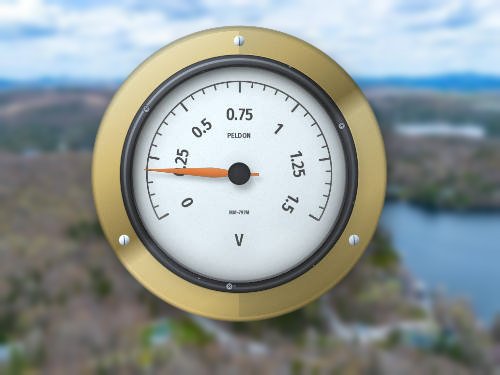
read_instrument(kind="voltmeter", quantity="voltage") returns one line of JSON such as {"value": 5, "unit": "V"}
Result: {"value": 0.2, "unit": "V"}
